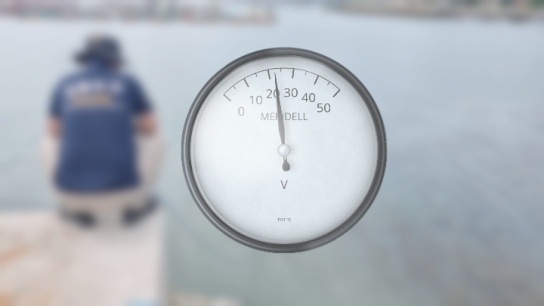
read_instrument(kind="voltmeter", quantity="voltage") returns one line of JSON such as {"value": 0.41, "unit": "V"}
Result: {"value": 22.5, "unit": "V"}
